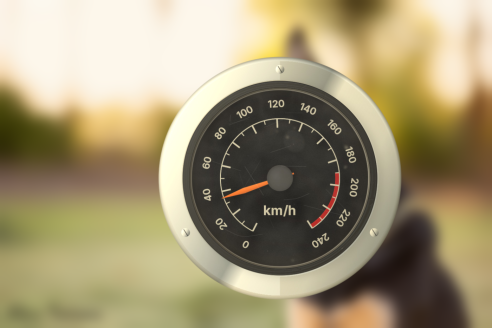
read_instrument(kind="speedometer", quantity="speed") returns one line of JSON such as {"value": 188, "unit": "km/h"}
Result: {"value": 35, "unit": "km/h"}
